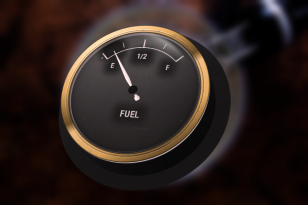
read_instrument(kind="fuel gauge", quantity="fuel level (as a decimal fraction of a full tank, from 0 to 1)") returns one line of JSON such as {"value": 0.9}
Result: {"value": 0.125}
